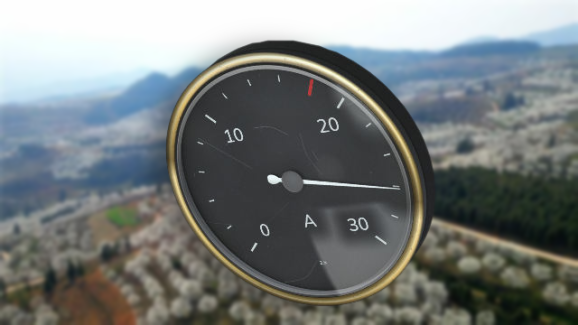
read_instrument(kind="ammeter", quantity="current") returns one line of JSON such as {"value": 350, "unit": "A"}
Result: {"value": 26, "unit": "A"}
